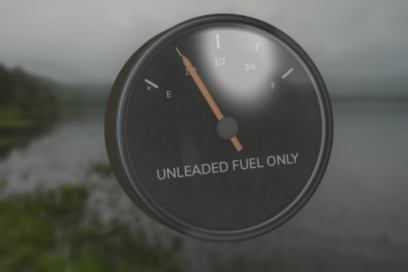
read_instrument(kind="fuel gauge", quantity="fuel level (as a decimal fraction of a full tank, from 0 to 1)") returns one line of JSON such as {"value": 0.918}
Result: {"value": 0.25}
